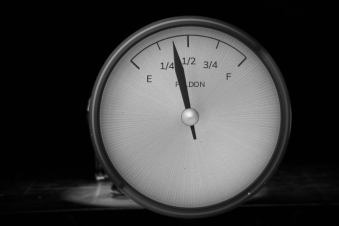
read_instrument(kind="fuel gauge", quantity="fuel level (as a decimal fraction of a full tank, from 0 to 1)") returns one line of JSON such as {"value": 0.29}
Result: {"value": 0.375}
